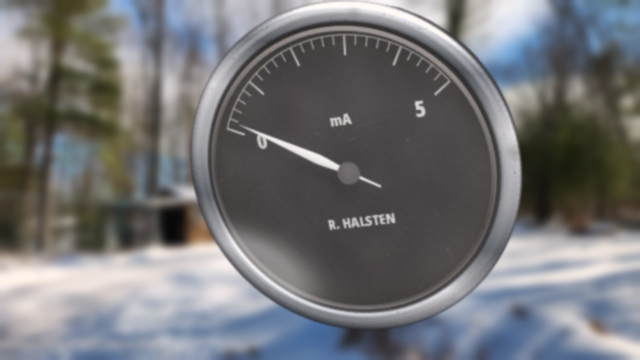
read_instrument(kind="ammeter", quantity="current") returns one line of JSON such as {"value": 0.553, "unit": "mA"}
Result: {"value": 0.2, "unit": "mA"}
